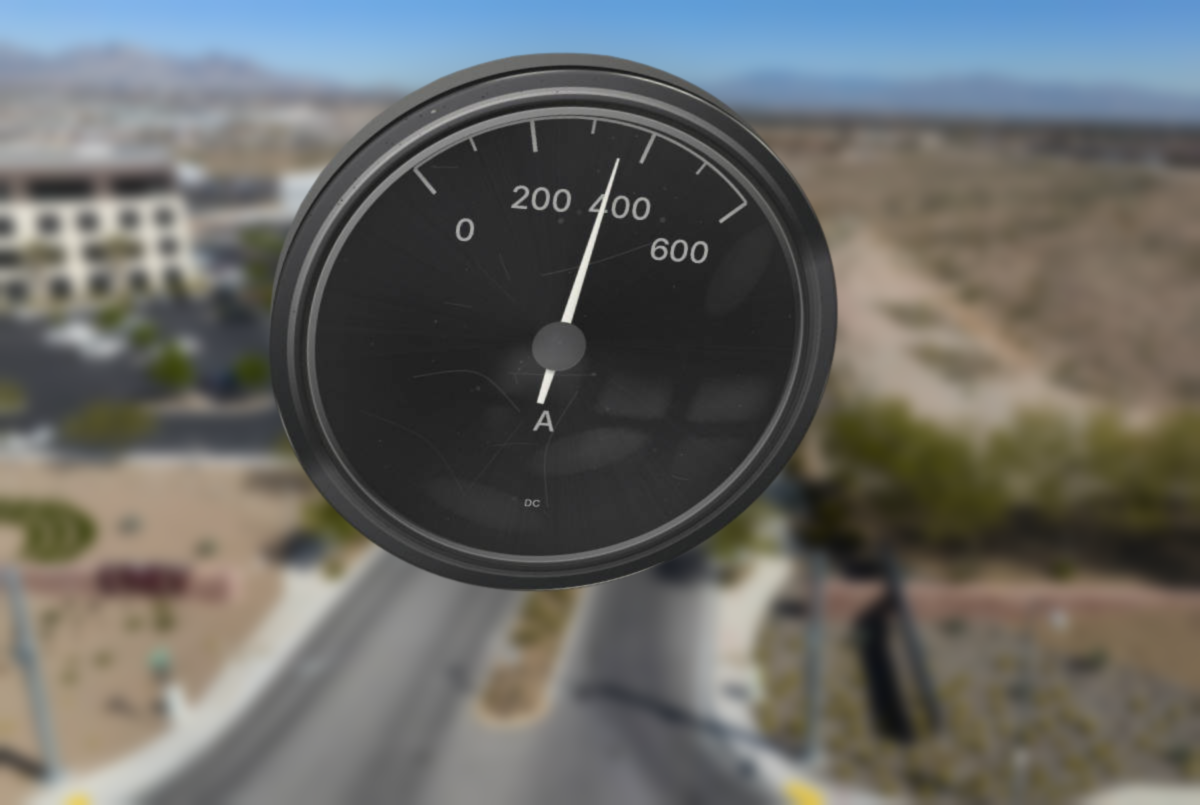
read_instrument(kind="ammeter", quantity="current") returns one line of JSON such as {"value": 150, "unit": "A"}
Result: {"value": 350, "unit": "A"}
